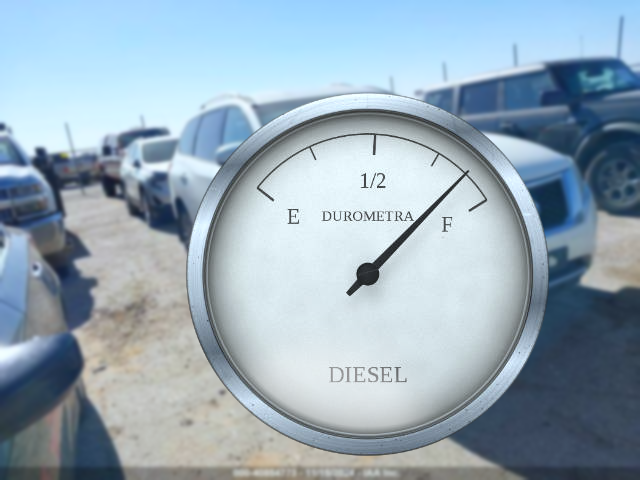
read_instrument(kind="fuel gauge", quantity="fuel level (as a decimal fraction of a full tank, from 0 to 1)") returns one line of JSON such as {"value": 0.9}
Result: {"value": 0.875}
